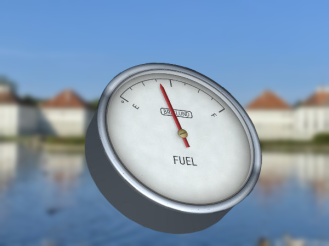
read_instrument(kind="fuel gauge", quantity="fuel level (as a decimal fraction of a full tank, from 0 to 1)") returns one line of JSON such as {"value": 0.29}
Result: {"value": 0.375}
